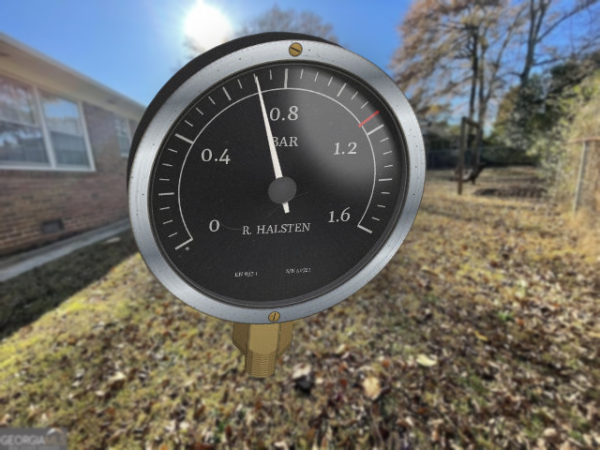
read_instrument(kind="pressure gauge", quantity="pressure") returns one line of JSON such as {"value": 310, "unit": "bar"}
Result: {"value": 0.7, "unit": "bar"}
